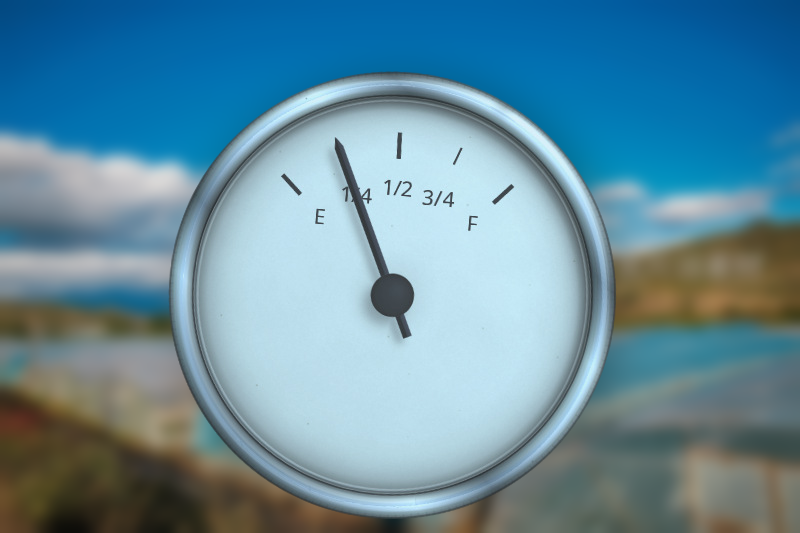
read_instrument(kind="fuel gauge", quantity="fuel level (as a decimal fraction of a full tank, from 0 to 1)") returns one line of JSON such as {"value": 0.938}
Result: {"value": 0.25}
